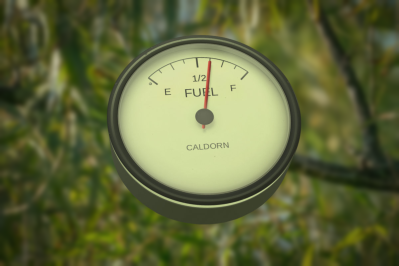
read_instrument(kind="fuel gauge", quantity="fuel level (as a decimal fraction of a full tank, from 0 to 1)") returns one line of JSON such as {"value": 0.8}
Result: {"value": 0.625}
